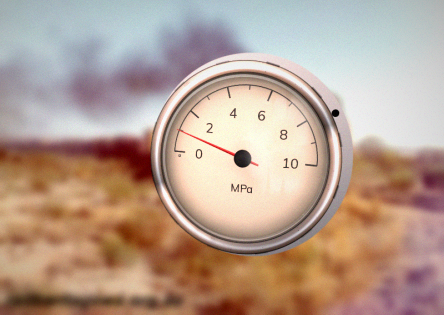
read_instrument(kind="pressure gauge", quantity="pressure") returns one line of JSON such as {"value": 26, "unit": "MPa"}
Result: {"value": 1, "unit": "MPa"}
